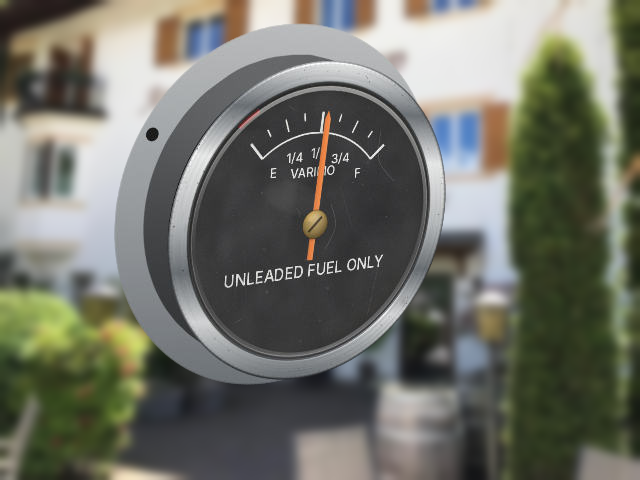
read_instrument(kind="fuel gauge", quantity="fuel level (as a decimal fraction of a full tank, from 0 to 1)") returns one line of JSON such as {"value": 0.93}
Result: {"value": 0.5}
